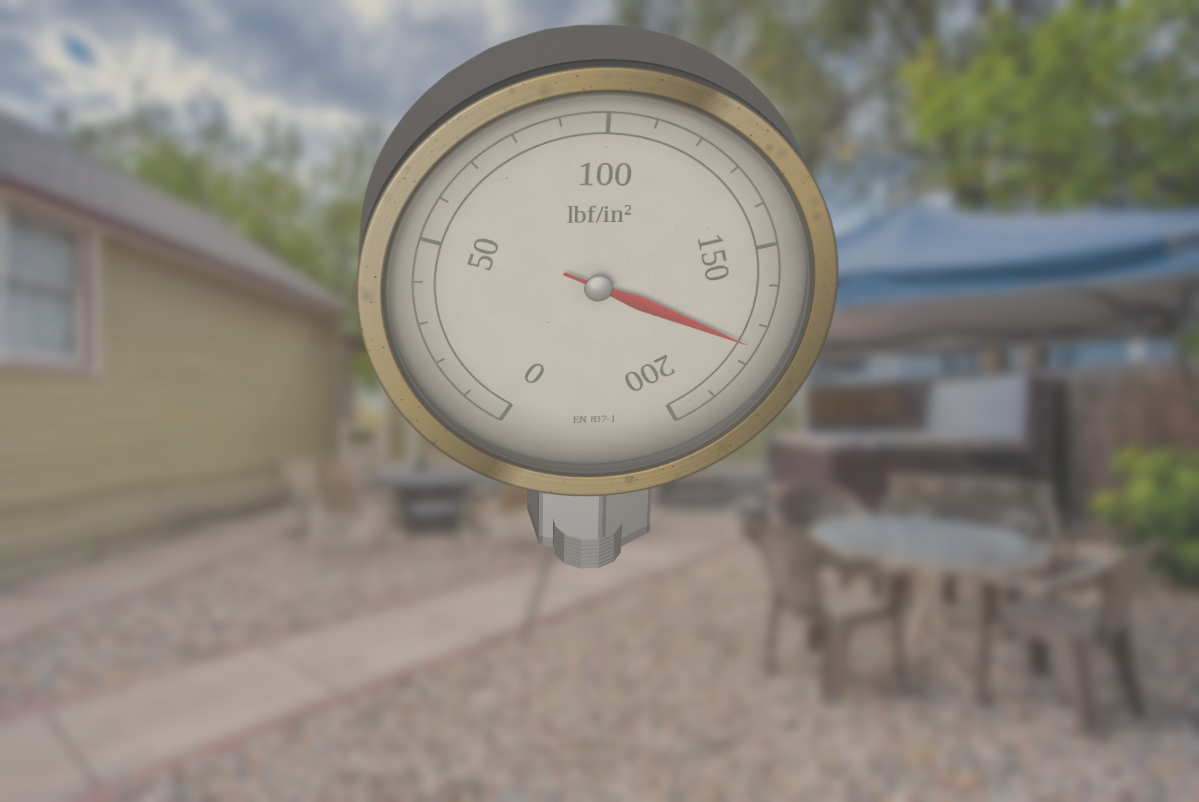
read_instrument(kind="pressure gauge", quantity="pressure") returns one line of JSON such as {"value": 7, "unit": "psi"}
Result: {"value": 175, "unit": "psi"}
